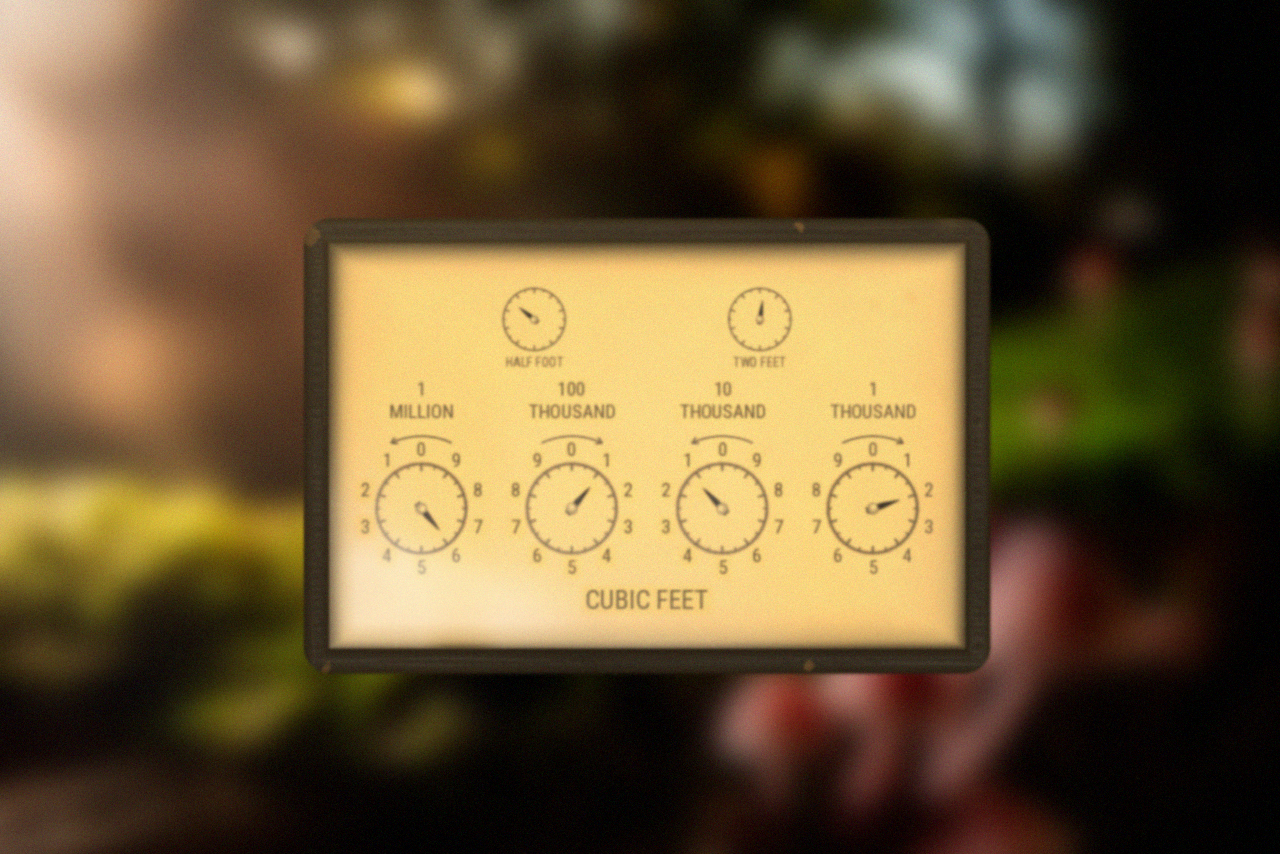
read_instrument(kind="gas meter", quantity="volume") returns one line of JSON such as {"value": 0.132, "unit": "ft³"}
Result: {"value": 611200, "unit": "ft³"}
